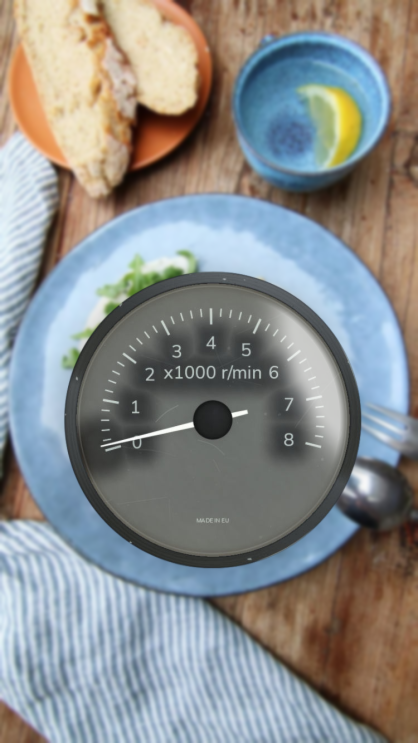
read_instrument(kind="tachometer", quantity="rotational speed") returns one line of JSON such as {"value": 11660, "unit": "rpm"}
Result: {"value": 100, "unit": "rpm"}
